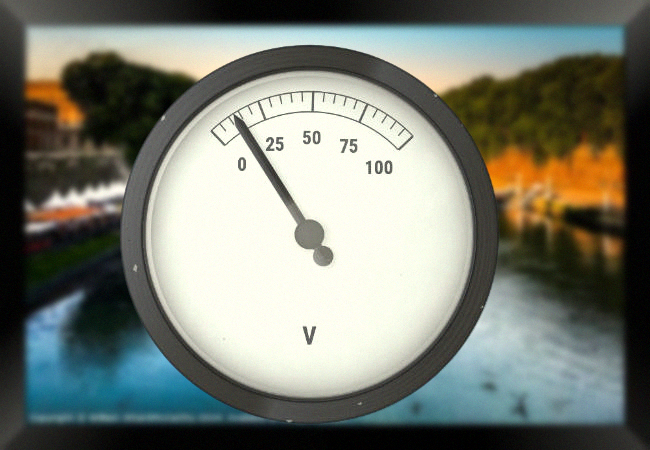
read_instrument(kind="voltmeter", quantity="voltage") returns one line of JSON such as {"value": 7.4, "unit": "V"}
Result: {"value": 12.5, "unit": "V"}
